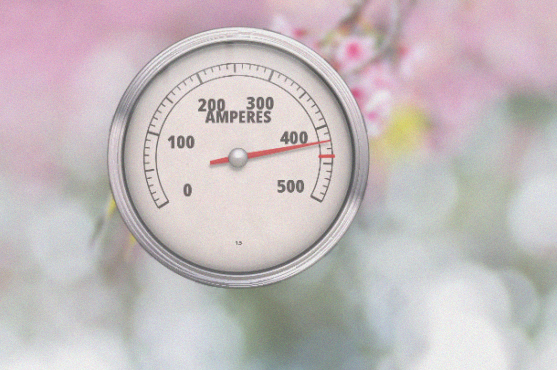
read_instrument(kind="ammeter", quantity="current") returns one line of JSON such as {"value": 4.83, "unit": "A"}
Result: {"value": 420, "unit": "A"}
